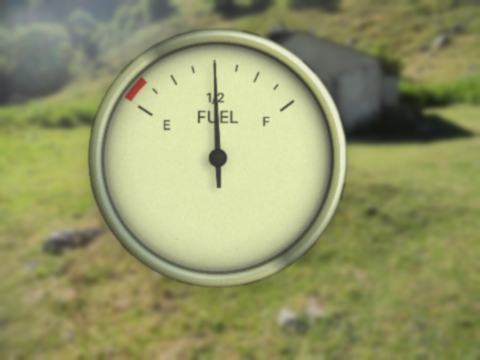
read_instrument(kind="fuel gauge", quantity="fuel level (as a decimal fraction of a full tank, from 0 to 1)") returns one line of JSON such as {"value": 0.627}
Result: {"value": 0.5}
